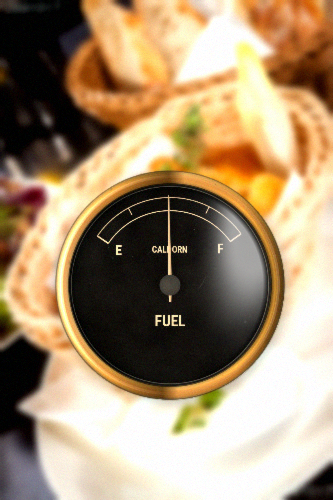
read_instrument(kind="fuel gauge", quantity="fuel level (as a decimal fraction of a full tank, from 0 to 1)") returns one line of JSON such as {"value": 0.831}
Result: {"value": 0.5}
